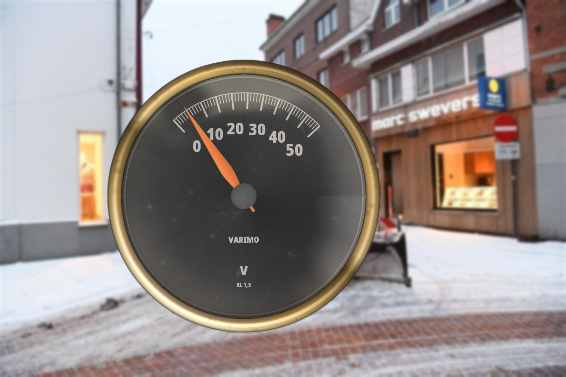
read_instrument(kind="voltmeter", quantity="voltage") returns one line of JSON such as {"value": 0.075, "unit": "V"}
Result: {"value": 5, "unit": "V"}
